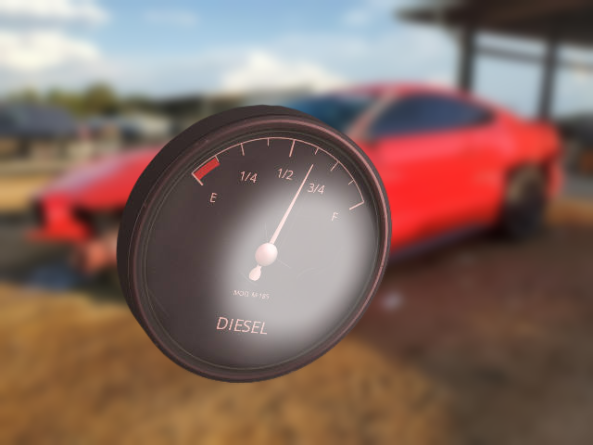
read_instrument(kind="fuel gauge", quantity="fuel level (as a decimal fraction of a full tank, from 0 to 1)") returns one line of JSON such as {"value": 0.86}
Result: {"value": 0.625}
